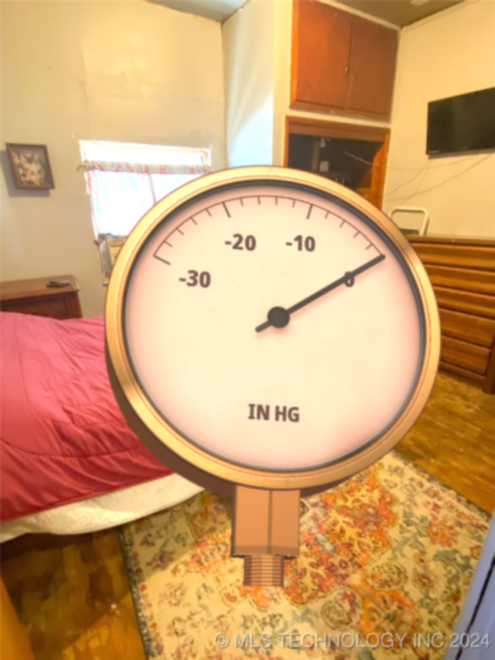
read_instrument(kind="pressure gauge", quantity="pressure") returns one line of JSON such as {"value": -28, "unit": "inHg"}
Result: {"value": 0, "unit": "inHg"}
